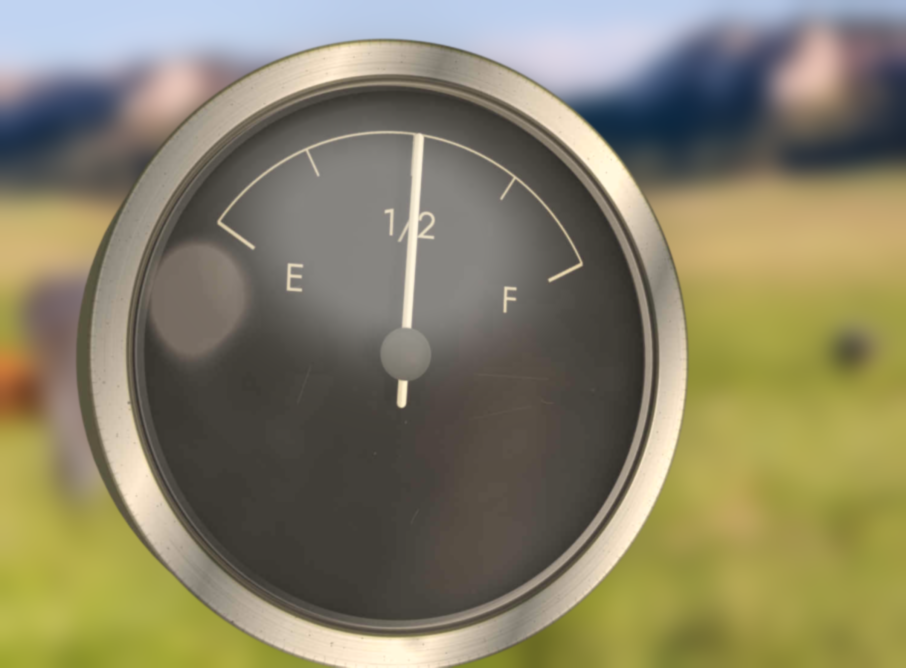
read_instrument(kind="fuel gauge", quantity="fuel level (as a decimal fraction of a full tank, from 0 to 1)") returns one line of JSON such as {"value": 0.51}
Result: {"value": 0.5}
